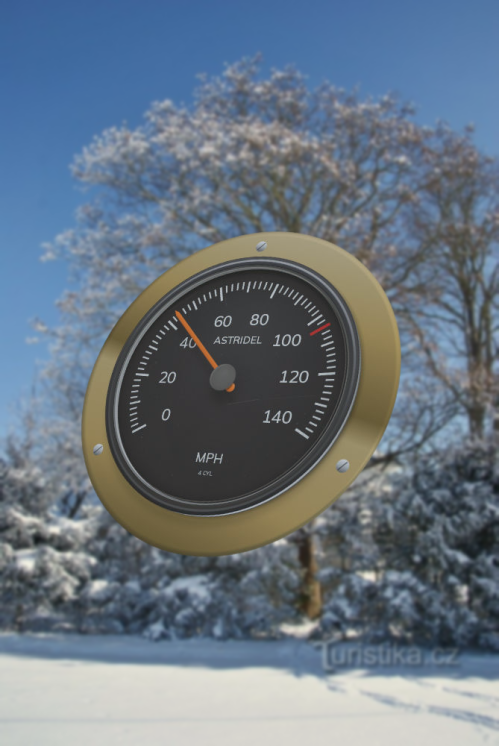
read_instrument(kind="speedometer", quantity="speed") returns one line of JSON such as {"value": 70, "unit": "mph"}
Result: {"value": 44, "unit": "mph"}
